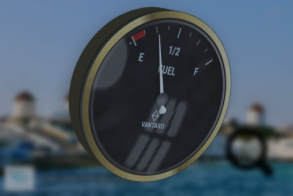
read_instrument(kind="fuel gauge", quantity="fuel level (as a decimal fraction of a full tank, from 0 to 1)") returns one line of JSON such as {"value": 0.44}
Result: {"value": 0.25}
